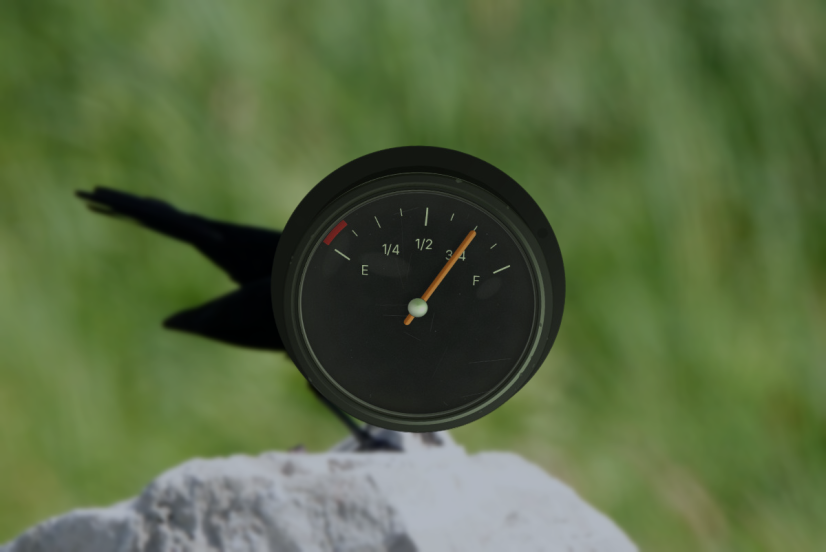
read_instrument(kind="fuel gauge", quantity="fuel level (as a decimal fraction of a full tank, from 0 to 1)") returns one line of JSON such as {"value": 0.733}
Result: {"value": 0.75}
